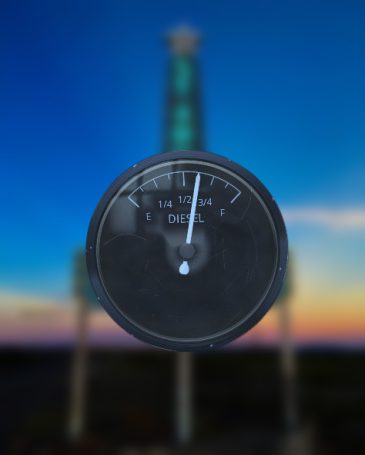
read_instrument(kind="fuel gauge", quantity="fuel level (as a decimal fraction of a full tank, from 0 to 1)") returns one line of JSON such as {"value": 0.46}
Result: {"value": 0.625}
